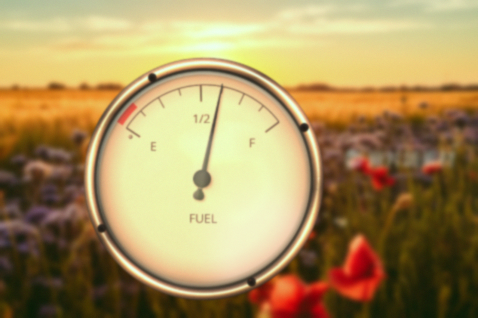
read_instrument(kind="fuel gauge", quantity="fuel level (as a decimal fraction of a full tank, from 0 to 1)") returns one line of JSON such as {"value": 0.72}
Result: {"value": 0.625}
